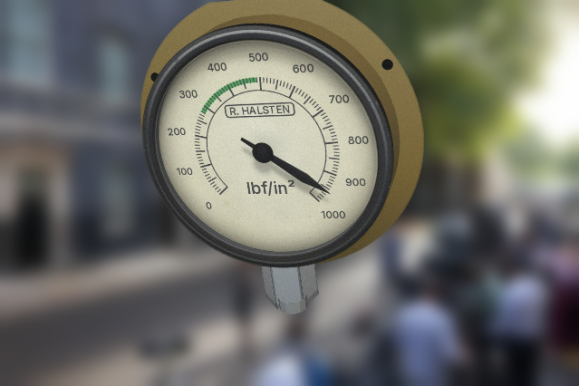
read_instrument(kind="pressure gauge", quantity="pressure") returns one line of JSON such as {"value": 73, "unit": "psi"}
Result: {"value": 950, "unit": "psi"}
